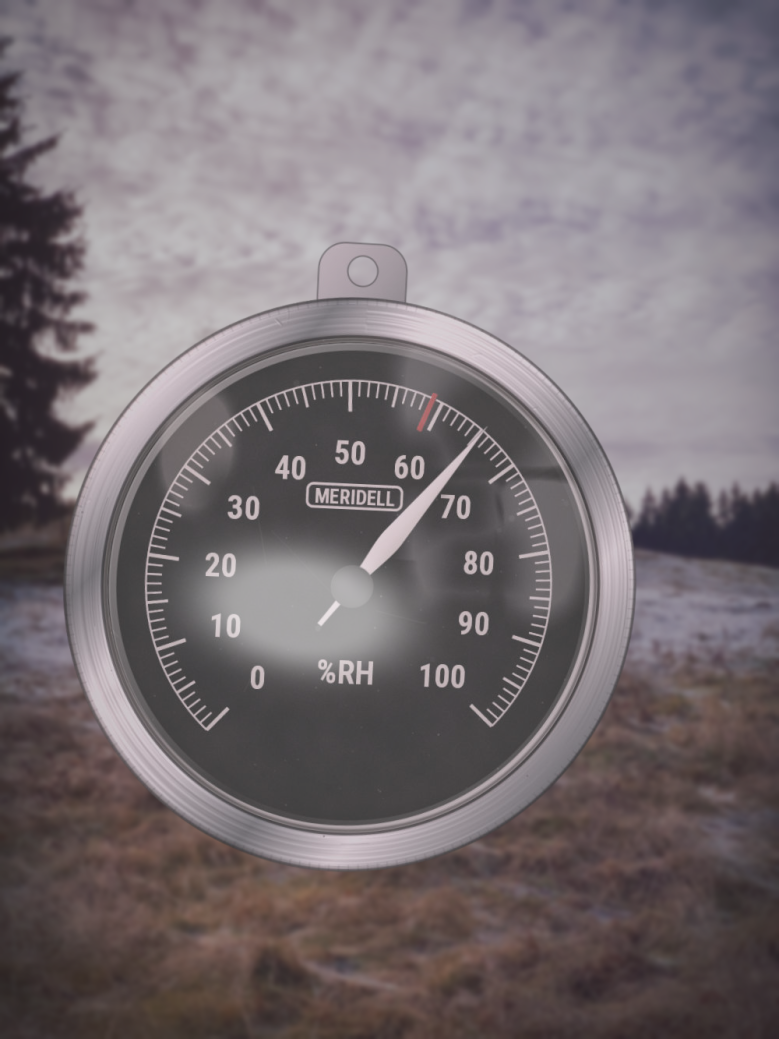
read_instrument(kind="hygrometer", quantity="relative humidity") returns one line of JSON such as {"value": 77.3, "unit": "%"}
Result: {"value": 65, "unit": "%"}
